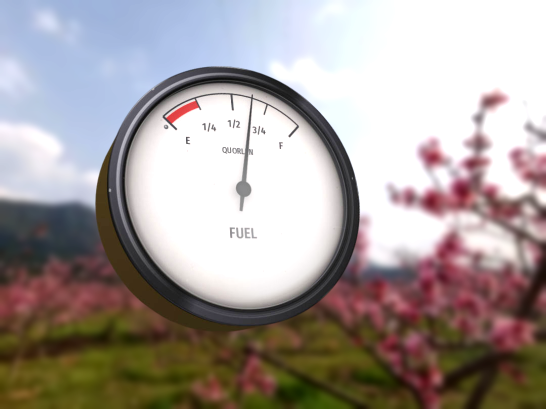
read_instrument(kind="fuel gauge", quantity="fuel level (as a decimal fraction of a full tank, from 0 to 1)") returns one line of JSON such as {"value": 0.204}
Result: {"value": 0.625}
